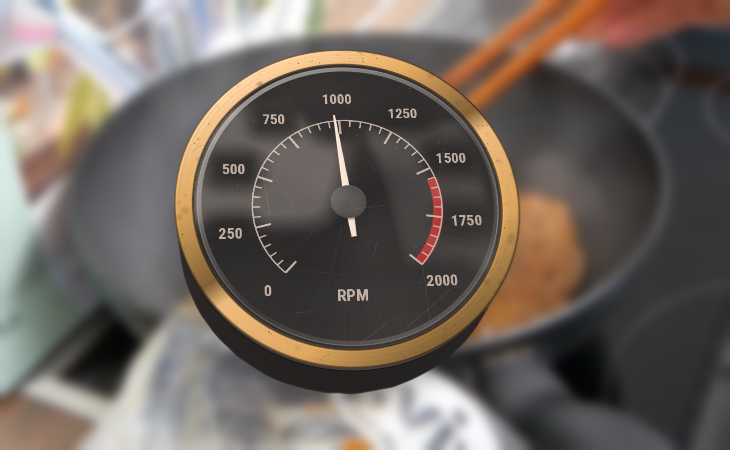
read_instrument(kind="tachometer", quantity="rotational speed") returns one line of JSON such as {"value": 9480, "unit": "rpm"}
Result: {"value": 975, "unit": "rpm"}
